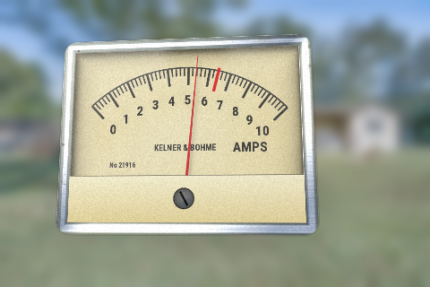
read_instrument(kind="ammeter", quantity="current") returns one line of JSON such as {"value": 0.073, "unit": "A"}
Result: {"value": 5.4, "unit": "A"}
